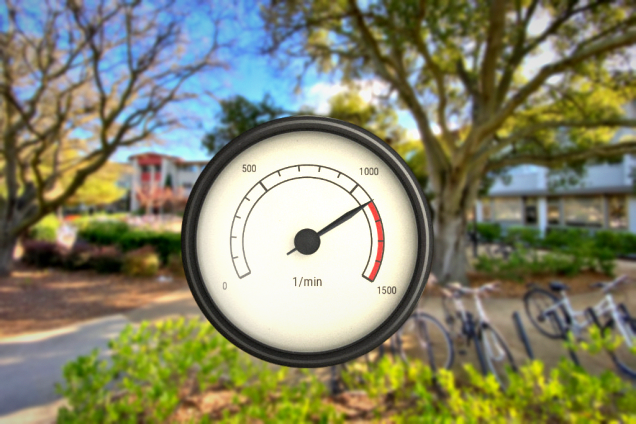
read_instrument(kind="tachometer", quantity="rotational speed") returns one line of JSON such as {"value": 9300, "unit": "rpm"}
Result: {"value": 1100, "unit": "rpm"}
